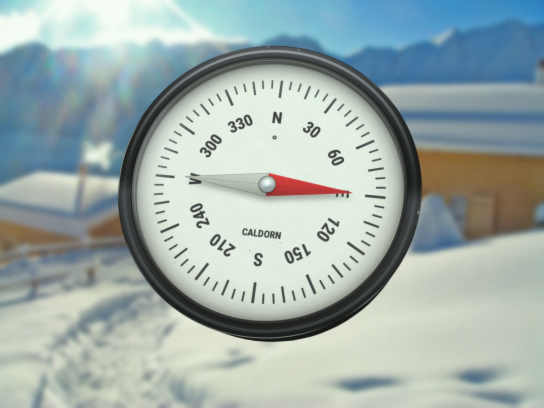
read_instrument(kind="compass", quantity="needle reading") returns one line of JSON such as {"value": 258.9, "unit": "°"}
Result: {"value": 90, "unit": "°"}
